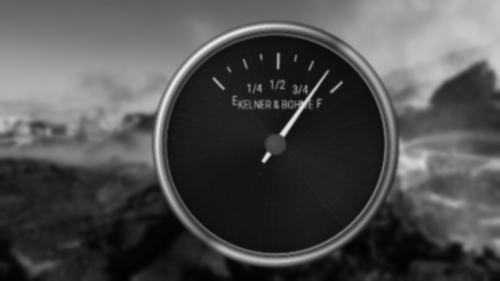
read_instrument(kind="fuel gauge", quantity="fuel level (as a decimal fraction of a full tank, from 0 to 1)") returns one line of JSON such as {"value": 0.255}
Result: {"value": 0.875}
